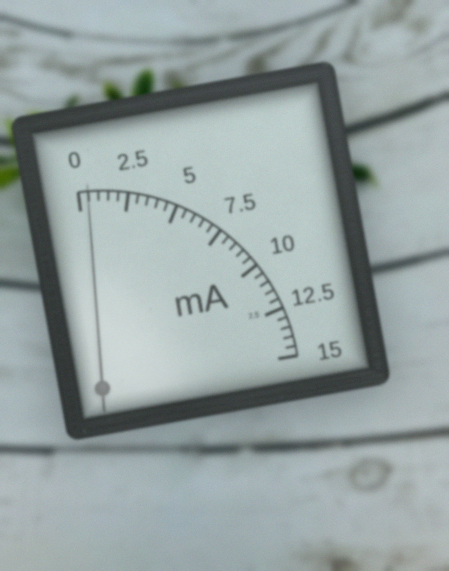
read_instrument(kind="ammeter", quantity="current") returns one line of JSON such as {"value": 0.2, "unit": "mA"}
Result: {"value": 0.5, "unit": "mA"}
